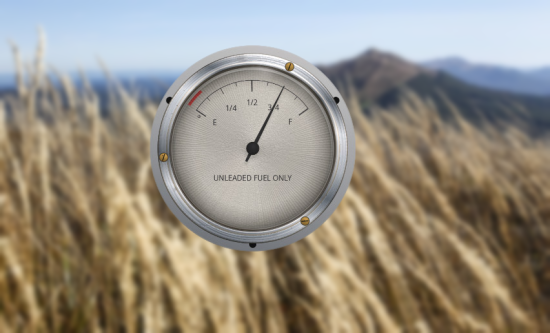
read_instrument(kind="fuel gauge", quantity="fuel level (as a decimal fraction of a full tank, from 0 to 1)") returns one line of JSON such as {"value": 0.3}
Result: {"value": 0.75}
